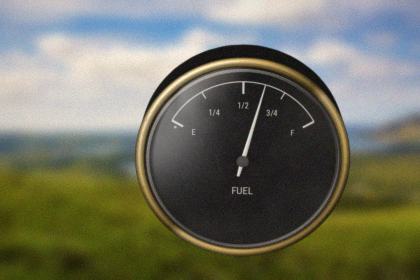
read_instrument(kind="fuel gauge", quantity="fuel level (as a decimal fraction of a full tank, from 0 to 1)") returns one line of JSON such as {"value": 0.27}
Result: {"value": 0.625}
